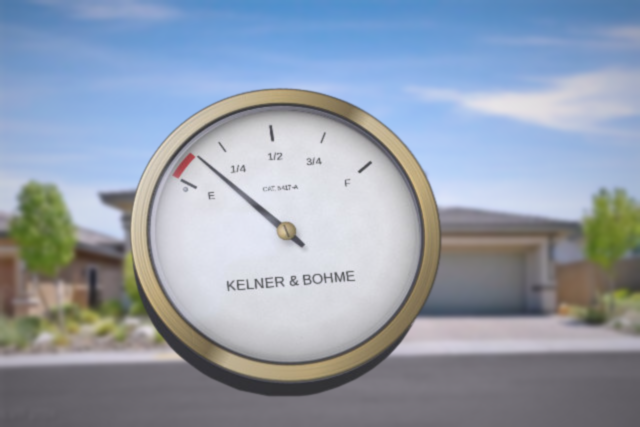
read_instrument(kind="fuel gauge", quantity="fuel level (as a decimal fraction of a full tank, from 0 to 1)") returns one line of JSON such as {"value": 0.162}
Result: {"value": 0.125}
